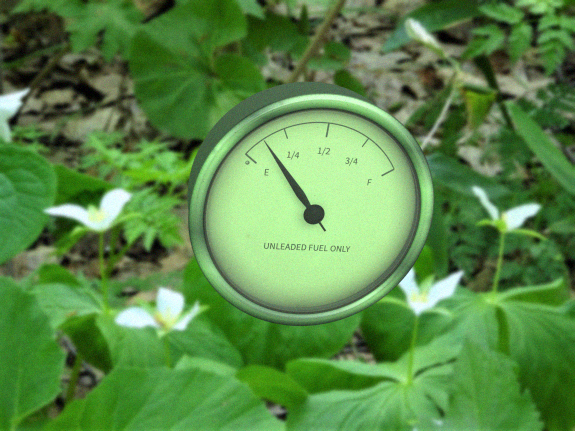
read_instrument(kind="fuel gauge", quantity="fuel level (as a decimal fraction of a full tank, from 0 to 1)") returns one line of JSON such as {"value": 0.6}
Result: {"value": 0.125}
